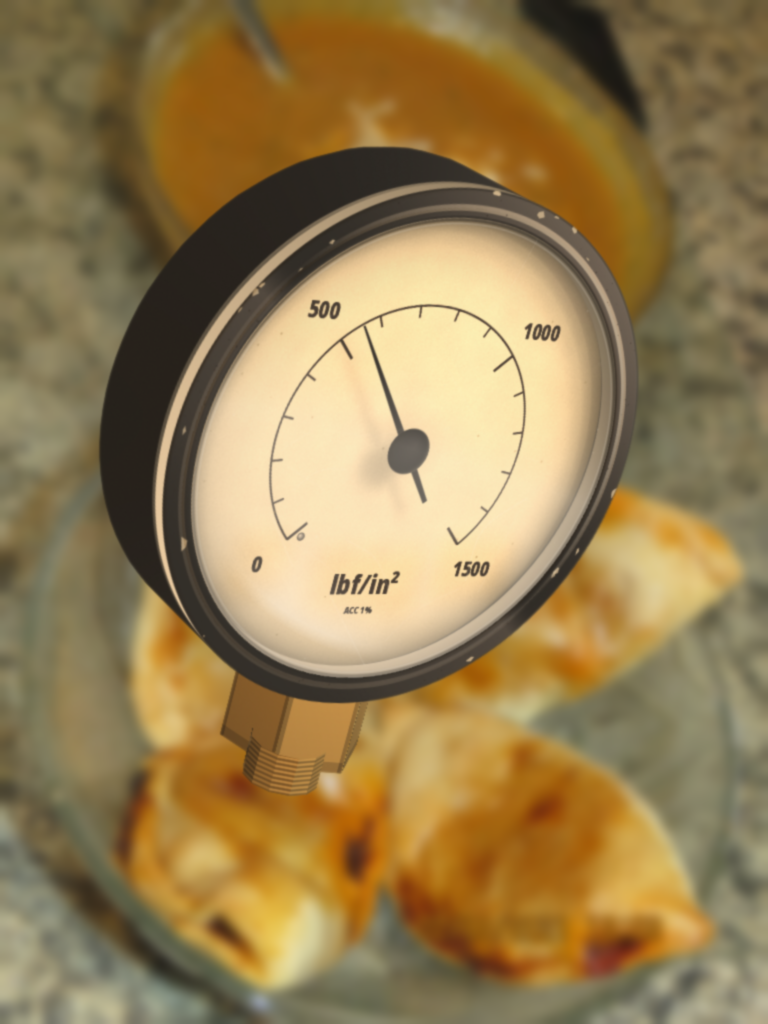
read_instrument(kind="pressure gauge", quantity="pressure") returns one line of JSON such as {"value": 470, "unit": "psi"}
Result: {"value": 550, "unit": "psi"}
